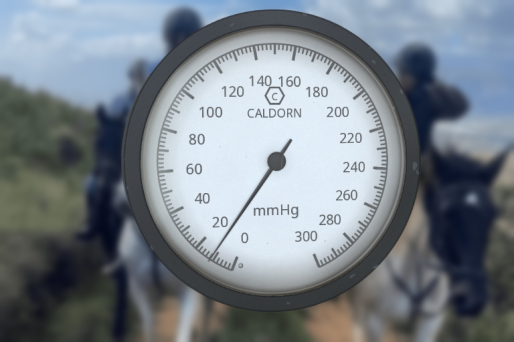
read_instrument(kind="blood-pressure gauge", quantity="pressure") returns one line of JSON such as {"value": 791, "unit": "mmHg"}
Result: {"value": 12, "unit": "mmHg"}
